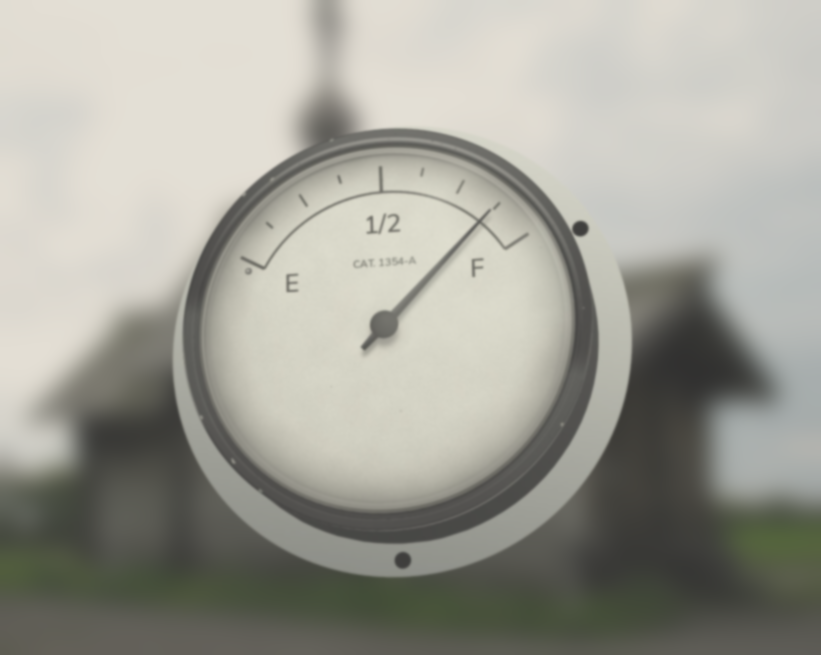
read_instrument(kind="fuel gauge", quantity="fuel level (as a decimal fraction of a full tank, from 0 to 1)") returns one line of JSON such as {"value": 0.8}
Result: {"value": 0.875}
